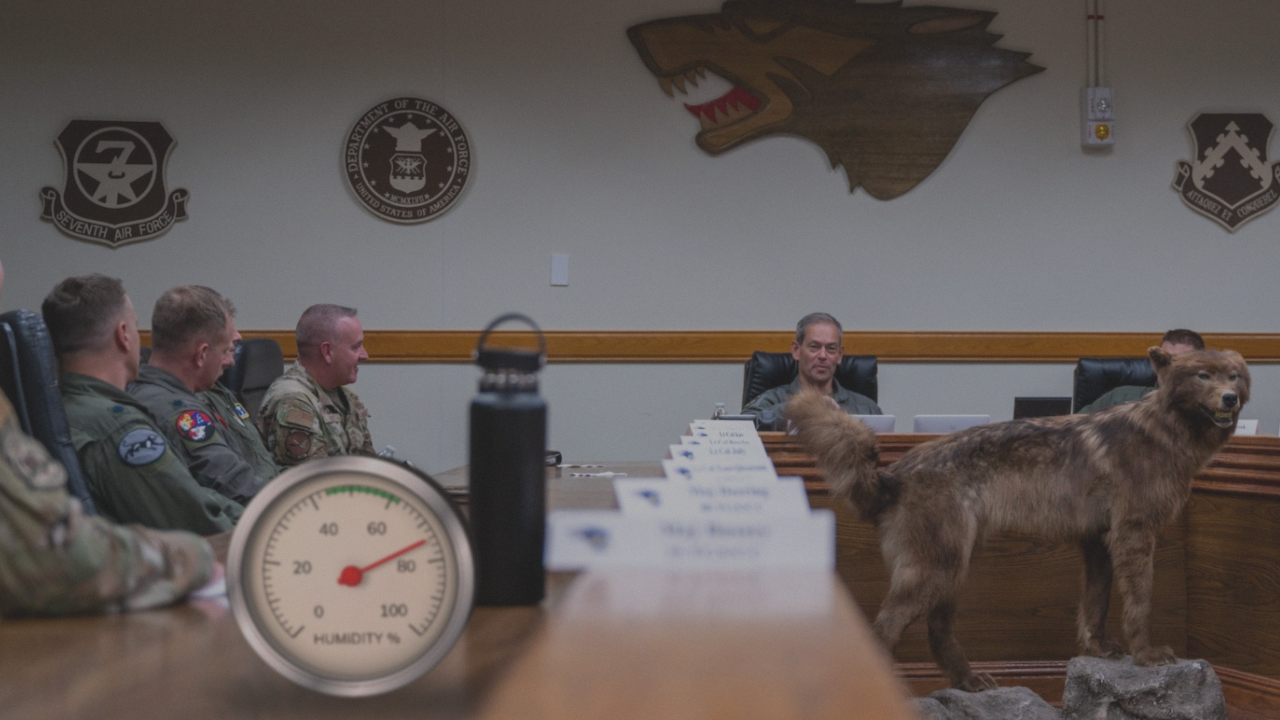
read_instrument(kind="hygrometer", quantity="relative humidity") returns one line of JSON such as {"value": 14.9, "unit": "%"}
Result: {"value": 74, "unit": "%"}
